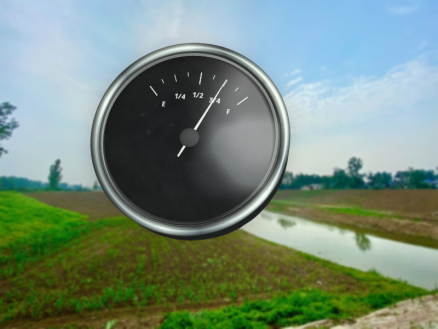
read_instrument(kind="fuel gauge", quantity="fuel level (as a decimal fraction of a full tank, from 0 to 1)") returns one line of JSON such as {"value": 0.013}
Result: {"value": 0.75}
